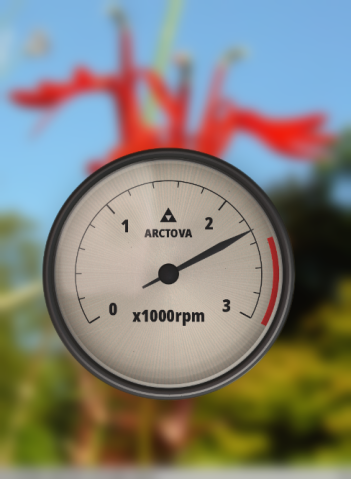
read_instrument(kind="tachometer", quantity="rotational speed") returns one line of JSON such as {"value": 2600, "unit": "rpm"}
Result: {"value": 2300, "unit": "rpm"}
